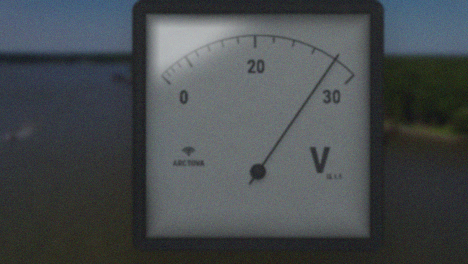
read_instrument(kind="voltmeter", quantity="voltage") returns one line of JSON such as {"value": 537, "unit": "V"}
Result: {"value": 28, "unit": "V"}
